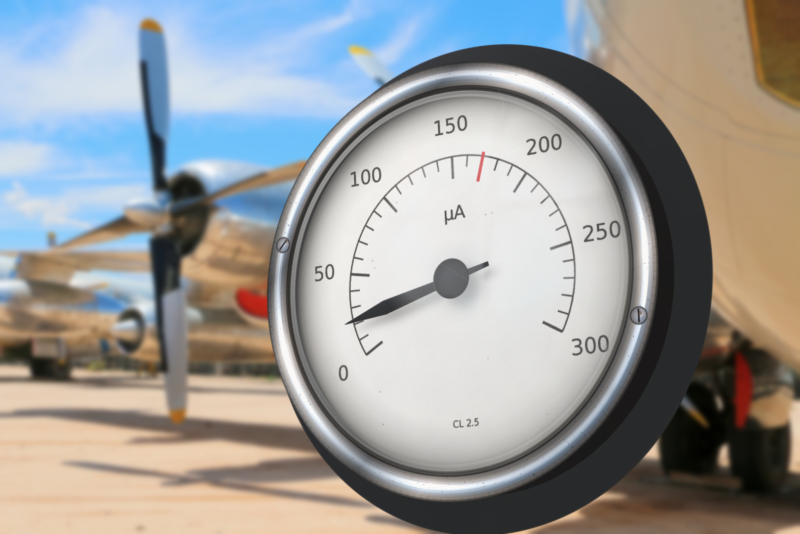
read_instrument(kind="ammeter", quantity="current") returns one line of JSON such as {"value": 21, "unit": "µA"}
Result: {"value": 20, "unit": "µA"}
